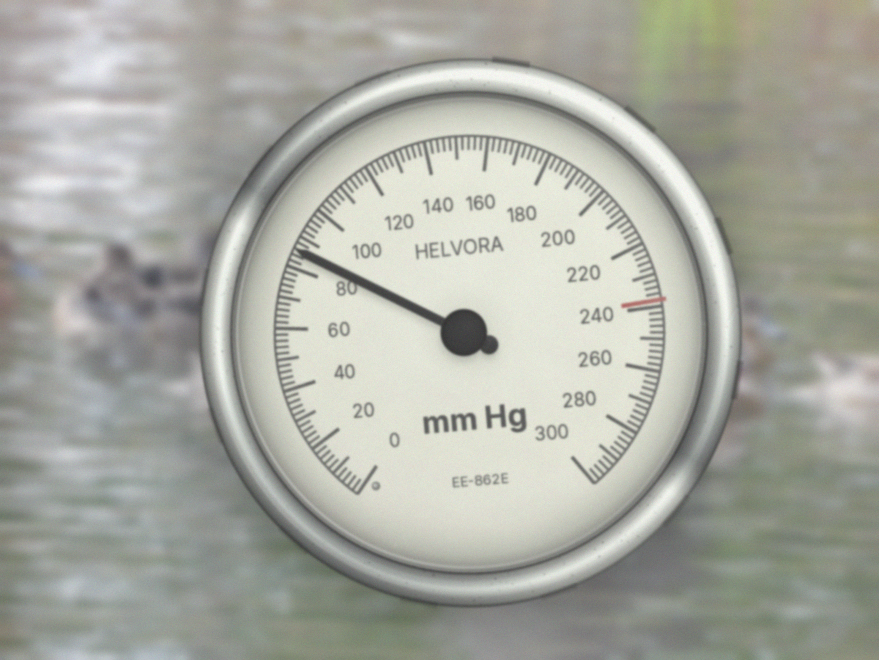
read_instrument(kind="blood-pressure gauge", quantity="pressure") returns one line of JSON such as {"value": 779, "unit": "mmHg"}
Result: {"value": 86, "unit": "mmHg"}
